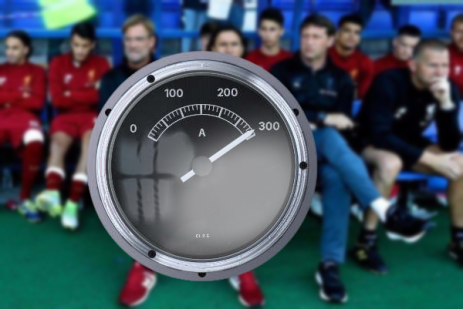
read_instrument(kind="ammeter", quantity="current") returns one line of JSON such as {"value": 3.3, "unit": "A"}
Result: {"value": 290, "unit": "A"}
